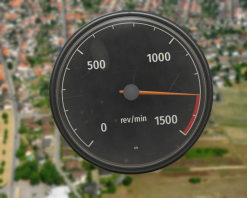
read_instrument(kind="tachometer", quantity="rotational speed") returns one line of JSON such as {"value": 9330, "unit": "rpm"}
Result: {"value": 1300, "unit": "rpm"}
